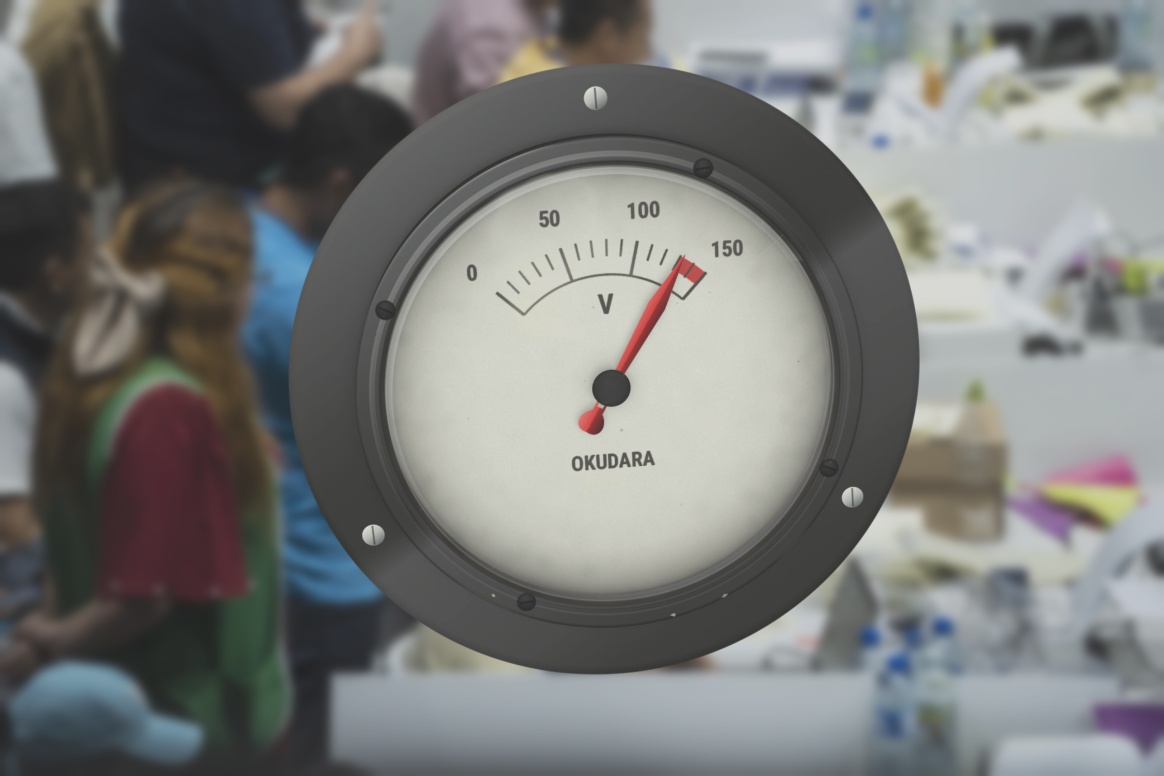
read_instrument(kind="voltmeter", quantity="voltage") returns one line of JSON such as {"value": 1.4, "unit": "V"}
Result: {"value": 130, "unit": "V"}
